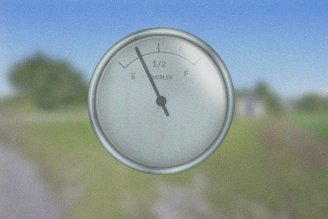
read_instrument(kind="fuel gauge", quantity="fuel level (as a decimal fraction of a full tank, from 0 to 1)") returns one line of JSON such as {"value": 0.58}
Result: {"value": 0.25}
